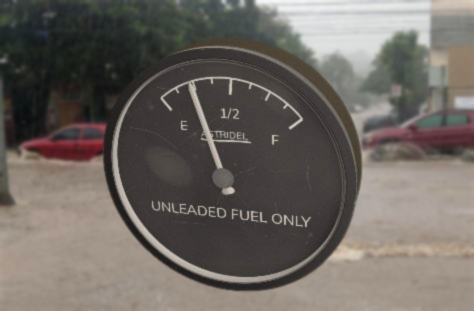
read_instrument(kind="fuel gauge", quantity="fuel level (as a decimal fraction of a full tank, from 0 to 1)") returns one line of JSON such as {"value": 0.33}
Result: {"value": 0.25}
